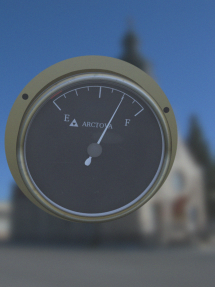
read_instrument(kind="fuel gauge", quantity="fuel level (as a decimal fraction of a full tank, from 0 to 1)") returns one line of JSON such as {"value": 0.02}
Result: {"value": 0.75}
